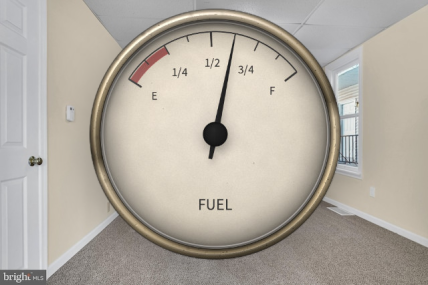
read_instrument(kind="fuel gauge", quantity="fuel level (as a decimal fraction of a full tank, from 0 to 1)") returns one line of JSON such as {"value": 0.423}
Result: {"value": 0.625}
